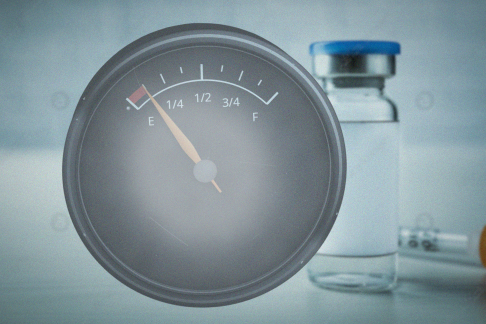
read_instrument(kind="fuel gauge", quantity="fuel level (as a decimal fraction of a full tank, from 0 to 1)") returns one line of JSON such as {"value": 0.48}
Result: {"value": 0.125}
